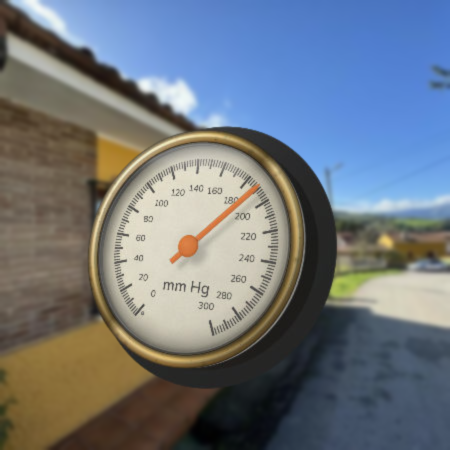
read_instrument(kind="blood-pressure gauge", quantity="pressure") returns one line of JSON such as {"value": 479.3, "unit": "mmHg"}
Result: {"value": 190, "unit": "mmHg"}
